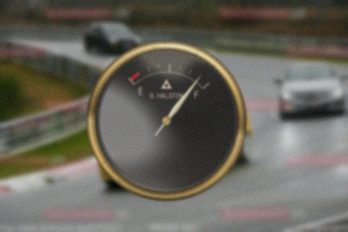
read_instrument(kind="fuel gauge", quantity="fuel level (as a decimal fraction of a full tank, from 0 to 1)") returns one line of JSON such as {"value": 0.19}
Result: {"value": 0.875}
